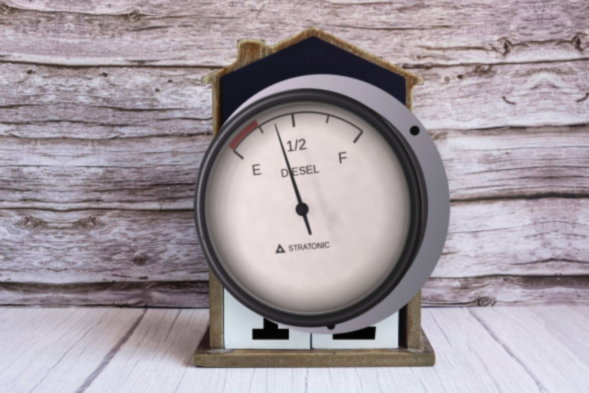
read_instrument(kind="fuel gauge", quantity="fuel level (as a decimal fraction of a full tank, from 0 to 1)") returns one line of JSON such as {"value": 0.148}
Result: {"value": 0.375}
